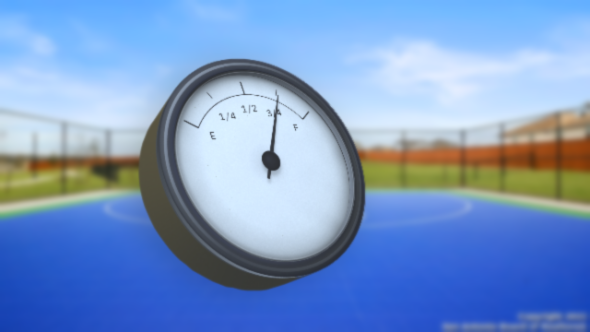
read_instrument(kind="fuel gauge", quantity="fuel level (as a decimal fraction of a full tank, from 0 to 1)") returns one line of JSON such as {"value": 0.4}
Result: {"value": 0.75}
